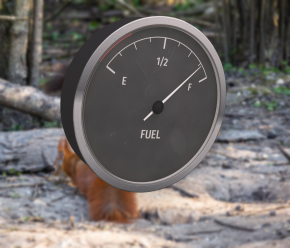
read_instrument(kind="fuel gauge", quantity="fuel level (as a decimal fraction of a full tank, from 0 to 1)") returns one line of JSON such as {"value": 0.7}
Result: {"value": 0.875}
